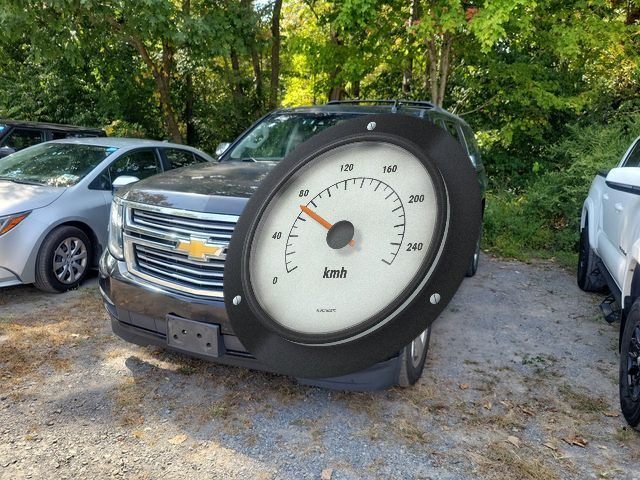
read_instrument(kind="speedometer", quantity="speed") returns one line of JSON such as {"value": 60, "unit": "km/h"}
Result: {"value": 70, "unit": "km/h"}
